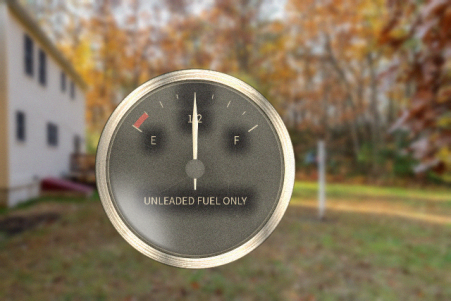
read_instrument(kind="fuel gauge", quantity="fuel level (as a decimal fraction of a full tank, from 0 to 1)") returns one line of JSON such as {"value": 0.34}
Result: {"value": 0.5}
